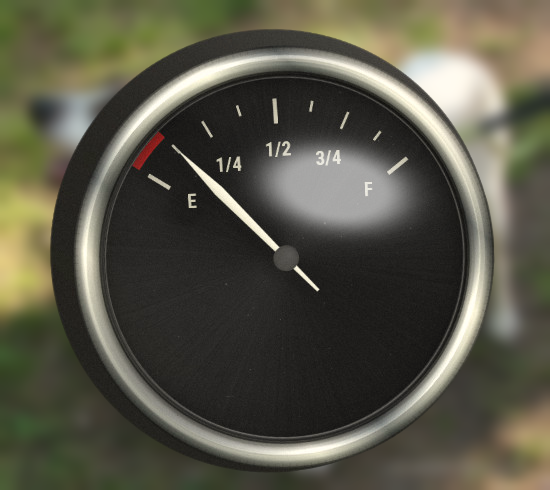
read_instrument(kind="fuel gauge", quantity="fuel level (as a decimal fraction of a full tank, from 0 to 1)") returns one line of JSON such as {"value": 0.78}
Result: {"value": 0.125}
